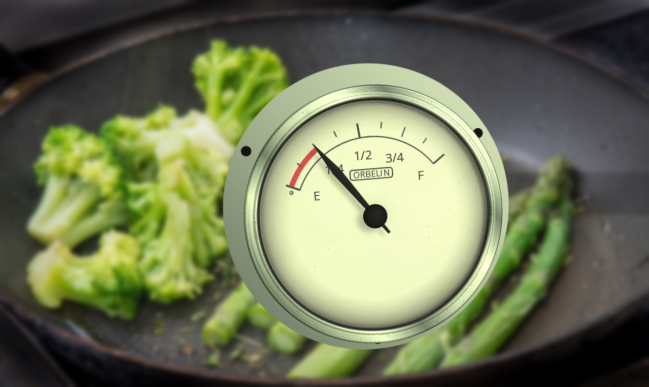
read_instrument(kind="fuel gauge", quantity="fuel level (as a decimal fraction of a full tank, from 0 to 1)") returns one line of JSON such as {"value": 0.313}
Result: {"value": 0.25}
